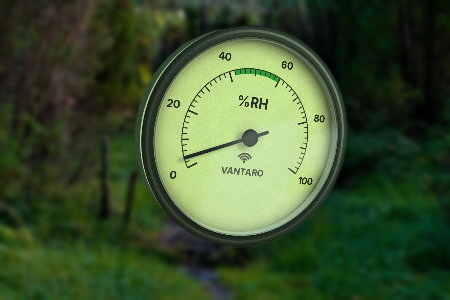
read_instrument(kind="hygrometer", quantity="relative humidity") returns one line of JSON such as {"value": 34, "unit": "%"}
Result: {"value": 4, "unit": "%"}
